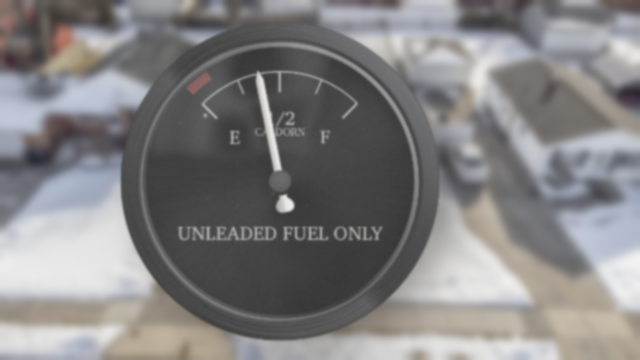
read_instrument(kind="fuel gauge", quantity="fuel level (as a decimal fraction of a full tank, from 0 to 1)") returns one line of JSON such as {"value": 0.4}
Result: {"value": 0.375}
